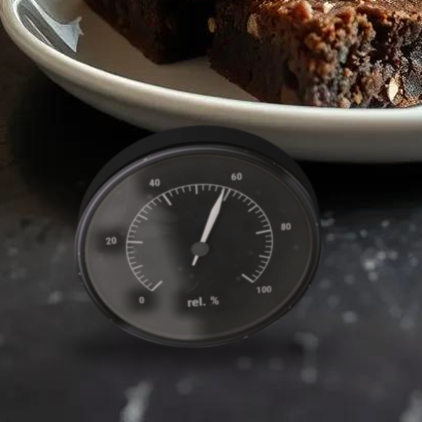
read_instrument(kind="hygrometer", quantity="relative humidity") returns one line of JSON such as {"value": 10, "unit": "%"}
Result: {"value": 58, "unit": "%"}
